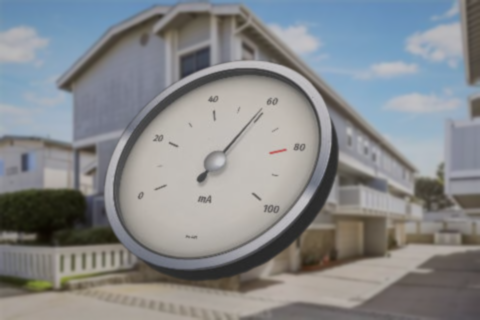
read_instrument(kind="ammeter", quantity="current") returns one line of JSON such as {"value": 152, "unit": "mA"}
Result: {"value": 60, "unit": "mA"}
